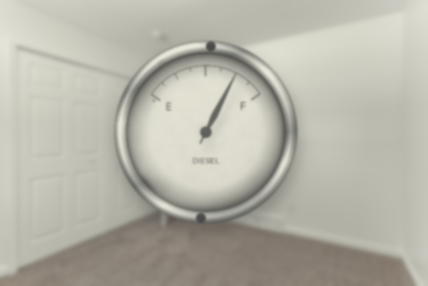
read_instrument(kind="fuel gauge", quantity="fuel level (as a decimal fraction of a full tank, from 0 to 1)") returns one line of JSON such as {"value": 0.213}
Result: {"value": 0.75}
